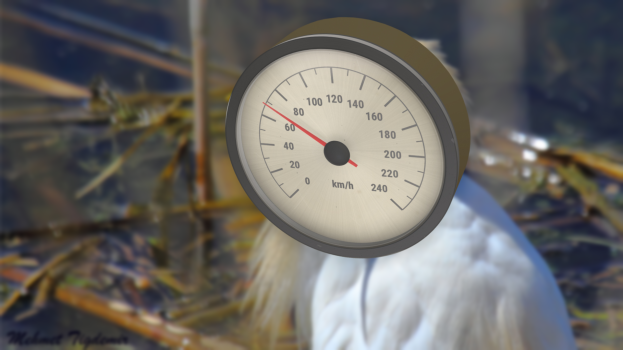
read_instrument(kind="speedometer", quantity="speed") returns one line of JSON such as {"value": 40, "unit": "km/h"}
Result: {"value": 70, "unit": "km/h"}
